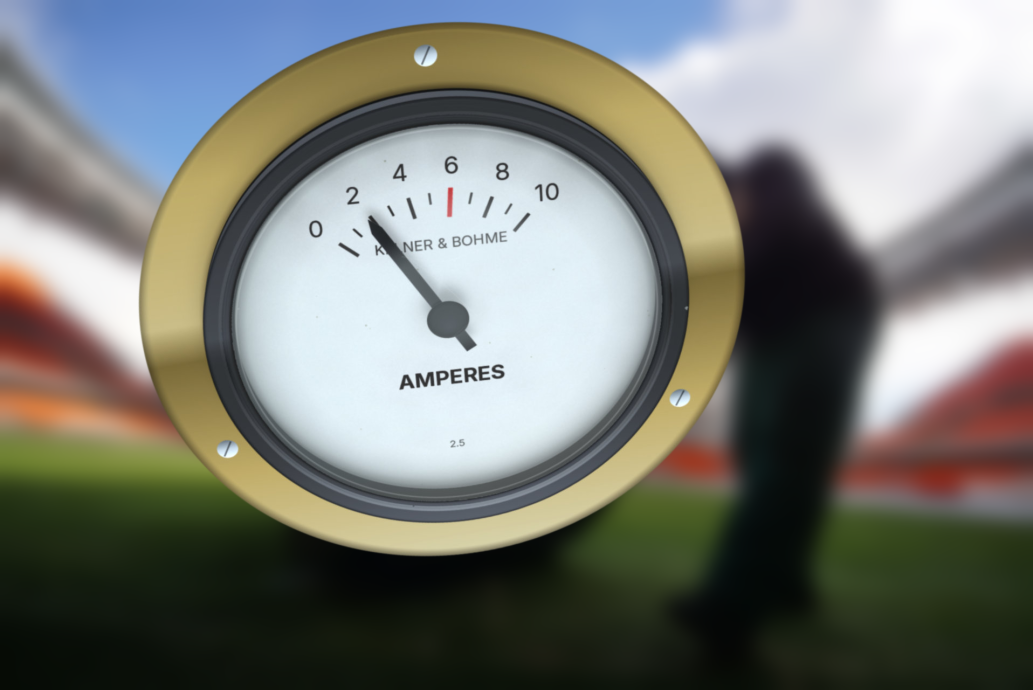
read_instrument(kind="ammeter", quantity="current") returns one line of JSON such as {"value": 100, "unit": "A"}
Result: {"value": 2, "unit": "A"}
